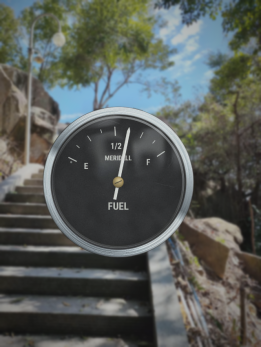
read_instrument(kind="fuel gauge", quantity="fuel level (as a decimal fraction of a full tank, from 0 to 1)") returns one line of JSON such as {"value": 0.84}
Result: {"value": 0.625}
